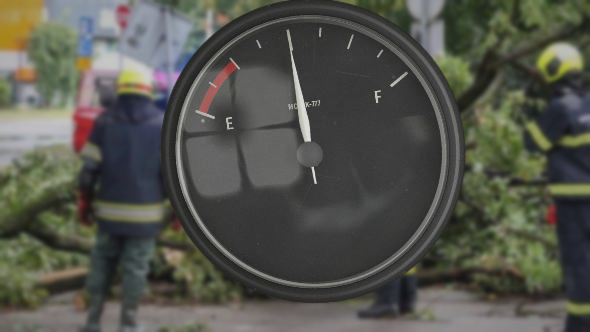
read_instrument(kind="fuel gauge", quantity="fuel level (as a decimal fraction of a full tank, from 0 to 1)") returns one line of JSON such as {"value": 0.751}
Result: {"value": 0.5}
